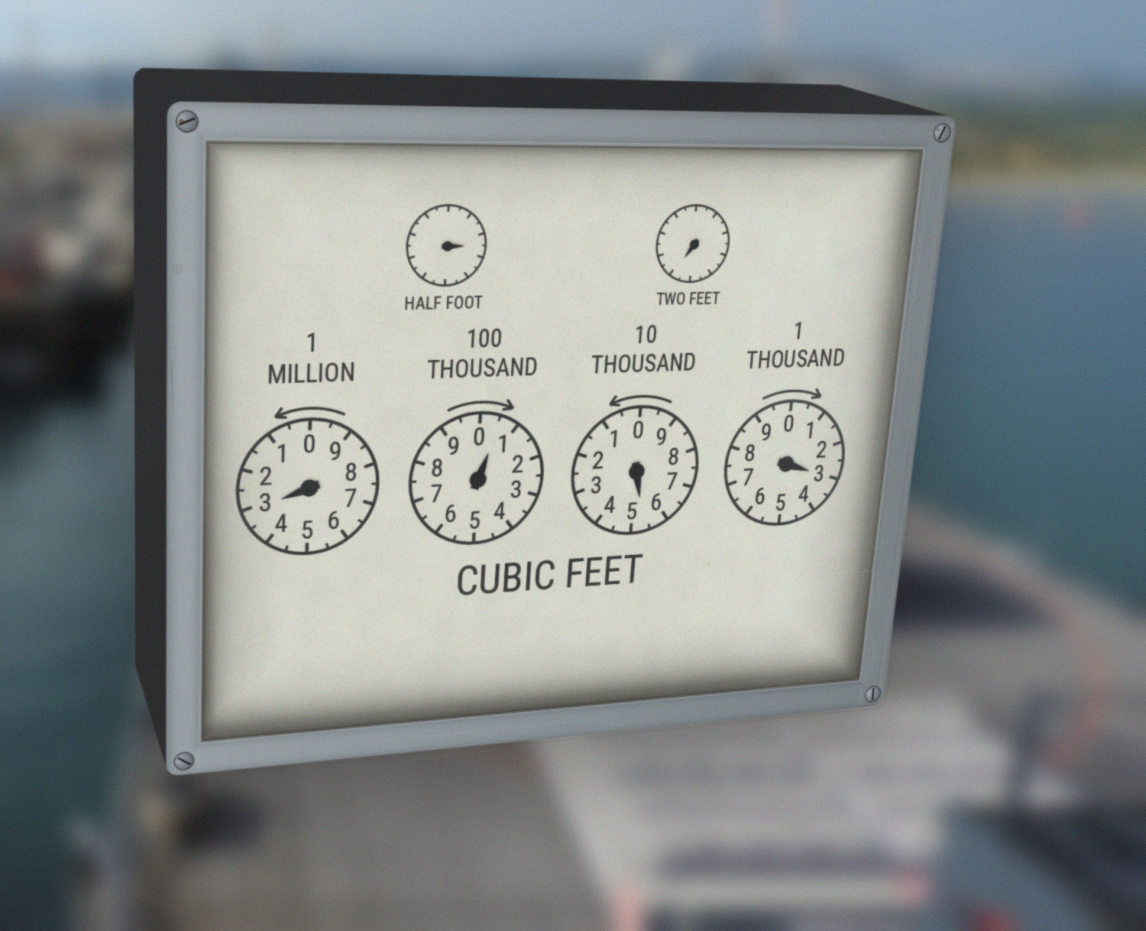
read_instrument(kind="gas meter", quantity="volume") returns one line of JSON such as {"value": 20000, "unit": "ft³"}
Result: {"value": 305300, "unit": "ft³"}
